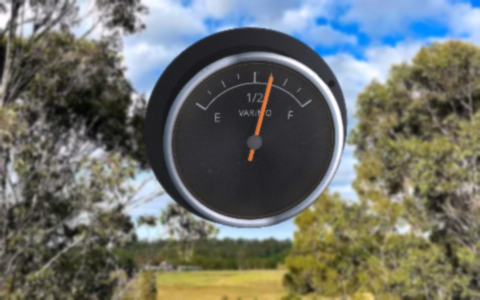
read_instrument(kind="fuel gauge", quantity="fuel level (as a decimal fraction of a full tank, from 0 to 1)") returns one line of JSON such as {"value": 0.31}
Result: {"value": 0.625}
